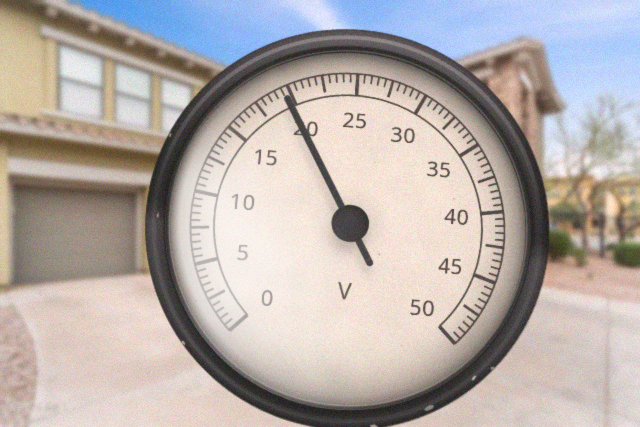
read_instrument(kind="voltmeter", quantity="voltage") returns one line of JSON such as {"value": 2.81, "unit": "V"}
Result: {"value": 19.5, "unit": "V"}
